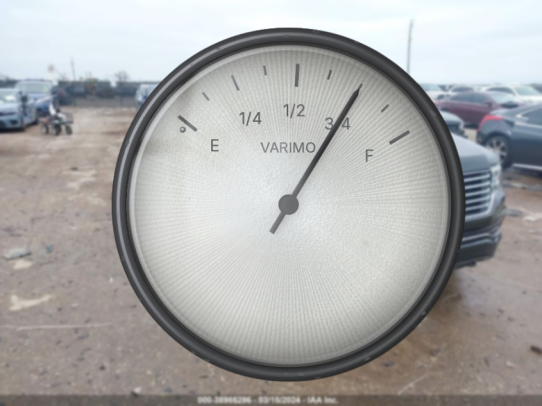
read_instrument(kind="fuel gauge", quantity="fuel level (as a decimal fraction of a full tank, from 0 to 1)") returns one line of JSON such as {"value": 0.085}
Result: {"value": 0.75}
